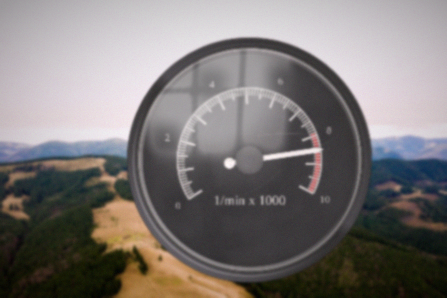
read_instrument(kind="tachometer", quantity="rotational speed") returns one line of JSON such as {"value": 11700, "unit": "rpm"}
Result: {"value": 8500, "unit": "rpm"}
